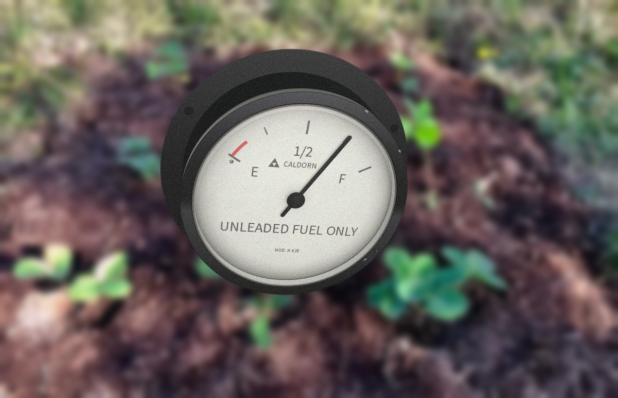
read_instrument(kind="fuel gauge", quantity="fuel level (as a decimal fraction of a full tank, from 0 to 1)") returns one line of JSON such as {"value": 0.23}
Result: {"value": 0.75}
